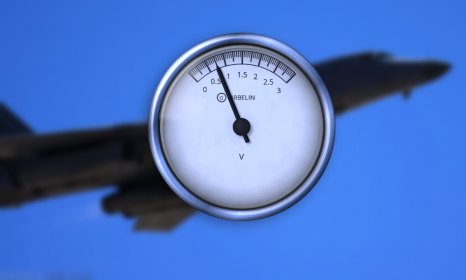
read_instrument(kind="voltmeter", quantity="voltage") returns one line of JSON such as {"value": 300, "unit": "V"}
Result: {"value": 0.75, "unit": "V"}
